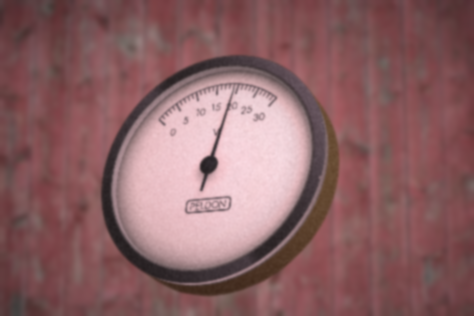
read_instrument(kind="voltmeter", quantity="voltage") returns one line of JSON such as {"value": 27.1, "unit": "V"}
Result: {"value": 20, "unit": "V"}
